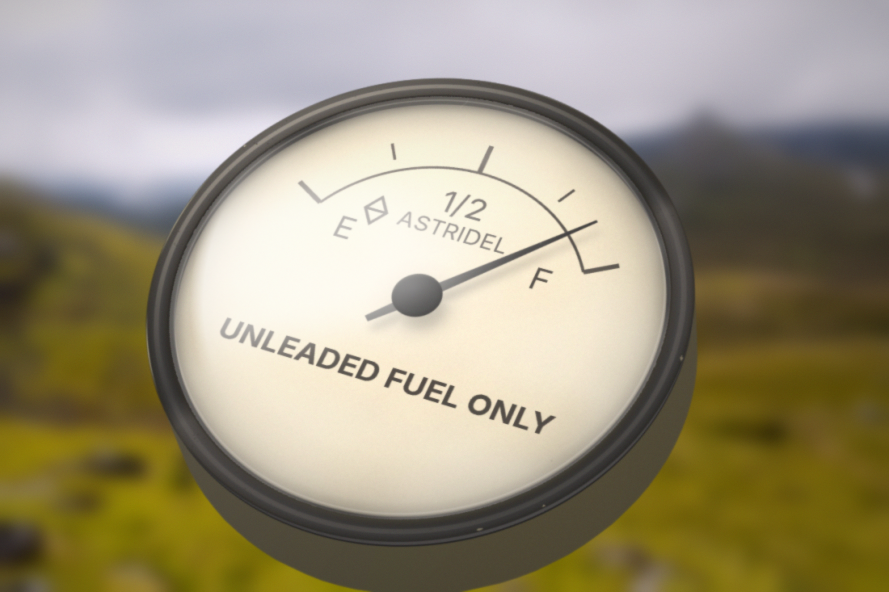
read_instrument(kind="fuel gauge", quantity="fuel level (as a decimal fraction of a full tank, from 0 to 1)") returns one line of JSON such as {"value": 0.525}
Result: {"value": 0.875}
